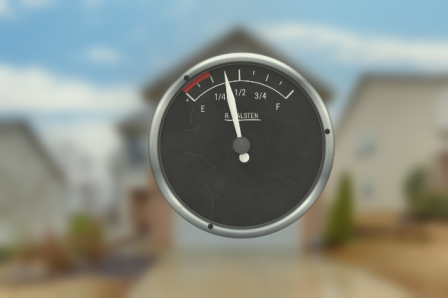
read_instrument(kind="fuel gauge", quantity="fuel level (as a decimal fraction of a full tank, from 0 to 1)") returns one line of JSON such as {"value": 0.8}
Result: {"value": 0.375}
